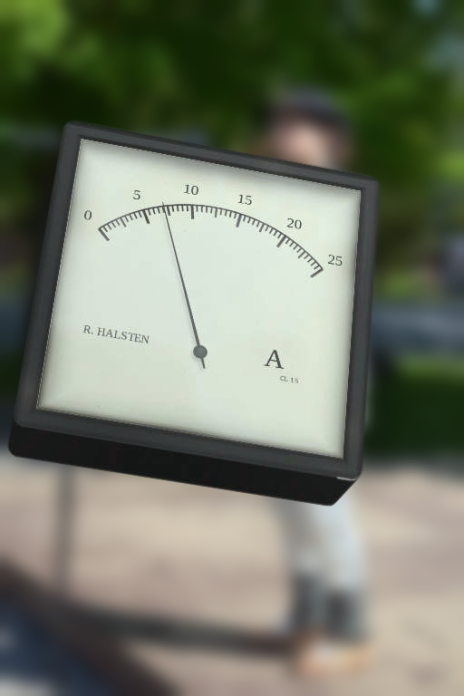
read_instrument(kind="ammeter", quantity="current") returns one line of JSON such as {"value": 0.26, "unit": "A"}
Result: {"value": 7, "unit": "A"}
